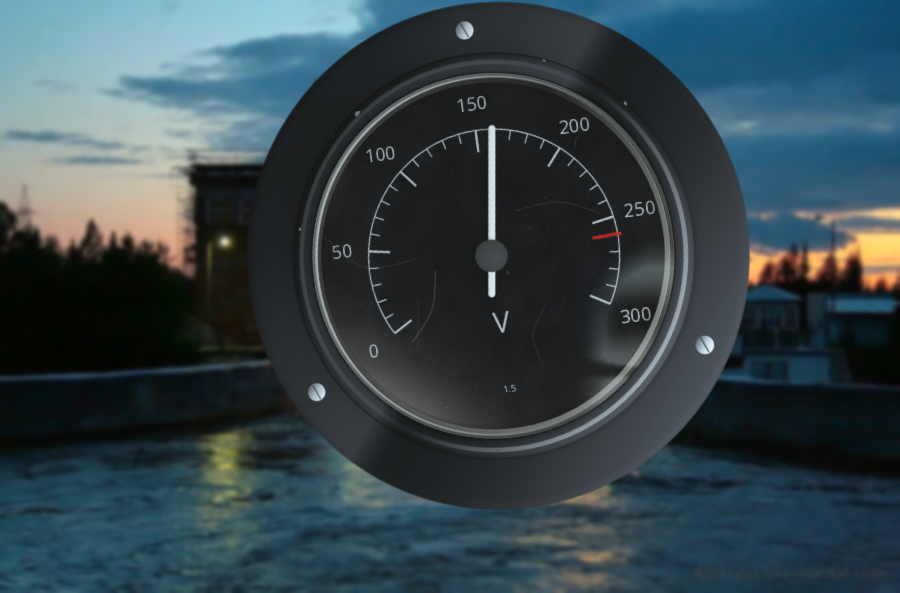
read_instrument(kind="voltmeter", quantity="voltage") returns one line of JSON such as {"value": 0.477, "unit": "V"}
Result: {"value": 160, "unit": "V"}
